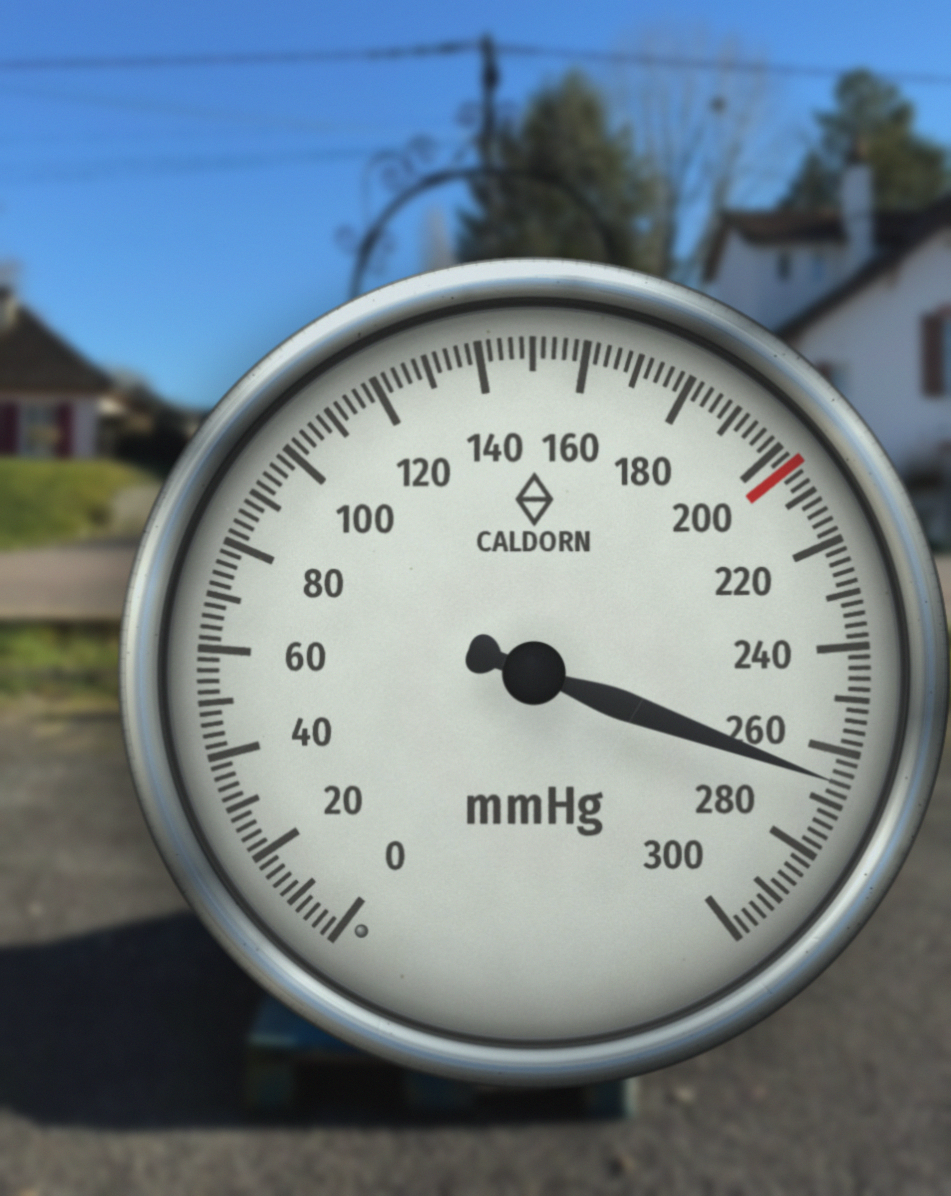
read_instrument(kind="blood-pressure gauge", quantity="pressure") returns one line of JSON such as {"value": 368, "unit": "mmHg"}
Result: {"value": 266, "unit": "mmHg"}
